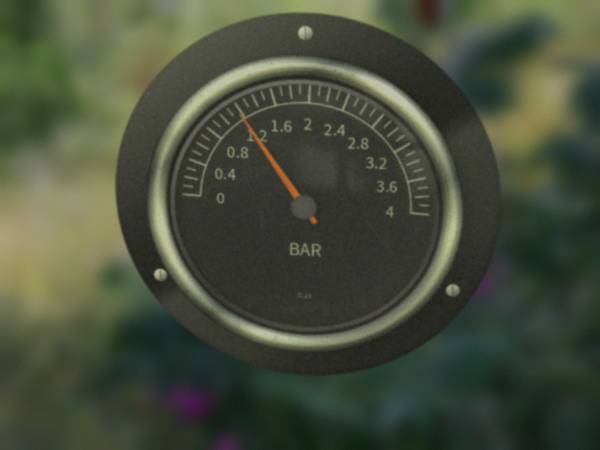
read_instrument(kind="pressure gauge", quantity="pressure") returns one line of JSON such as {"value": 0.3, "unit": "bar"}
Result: {"value": 1.2, "unit": "bar"}
